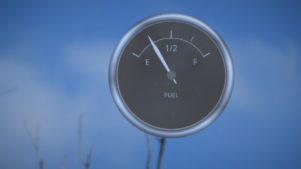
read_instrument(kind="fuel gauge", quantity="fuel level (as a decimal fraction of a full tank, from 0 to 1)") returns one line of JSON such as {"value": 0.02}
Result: {"value": 0.25}
